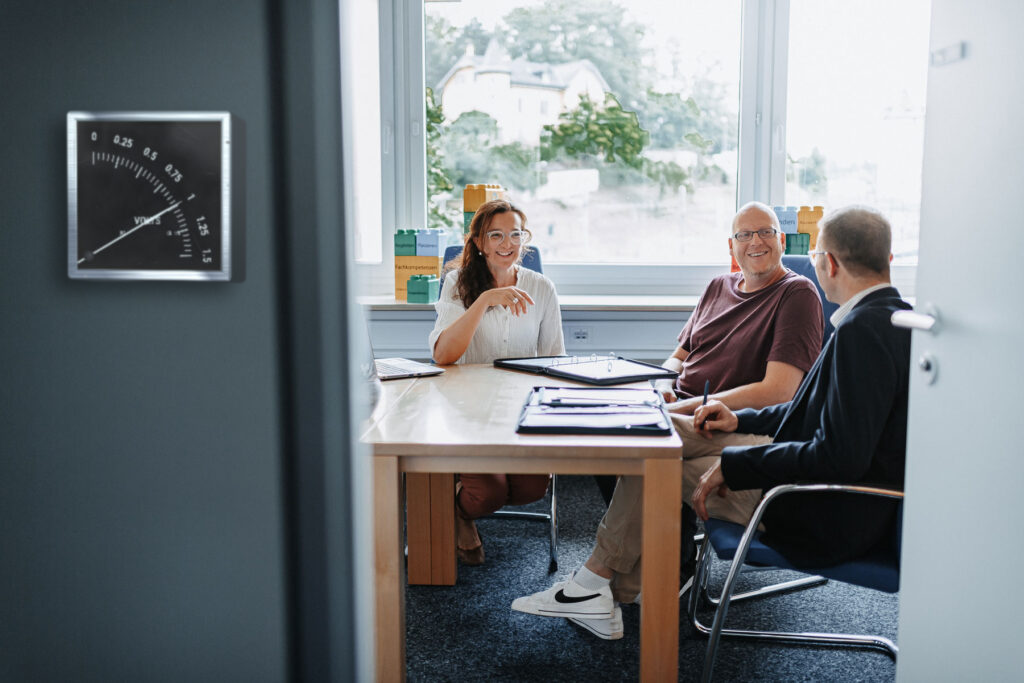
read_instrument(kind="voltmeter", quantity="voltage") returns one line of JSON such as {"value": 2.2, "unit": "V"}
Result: {"value": 1, "unit": "V"}
